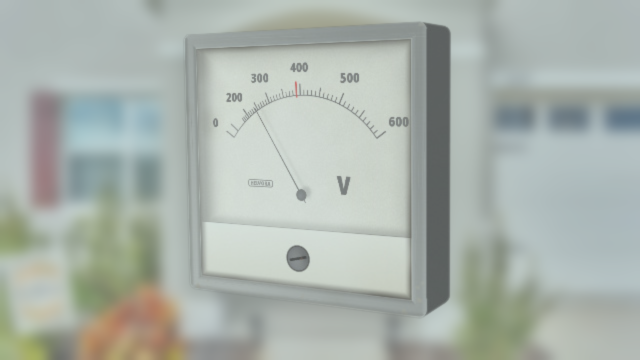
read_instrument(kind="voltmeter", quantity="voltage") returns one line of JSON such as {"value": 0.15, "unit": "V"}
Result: {"value": 250, "unit": "V"}
